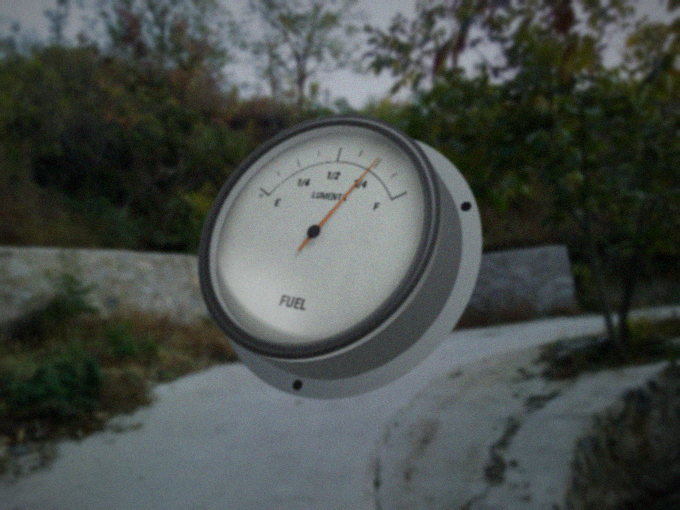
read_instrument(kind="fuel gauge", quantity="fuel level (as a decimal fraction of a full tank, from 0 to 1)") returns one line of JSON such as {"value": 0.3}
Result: {"value": 0.75}
